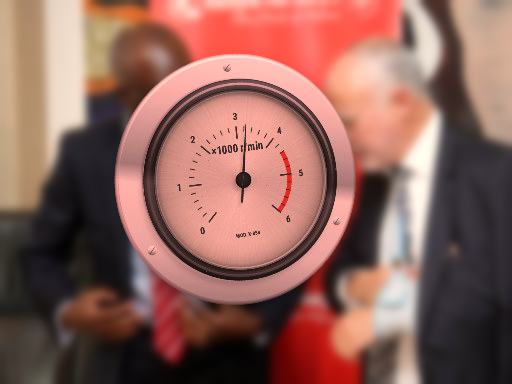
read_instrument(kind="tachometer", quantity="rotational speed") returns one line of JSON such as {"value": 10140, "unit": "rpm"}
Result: {"value": 3200, "unit": "rpm"}
